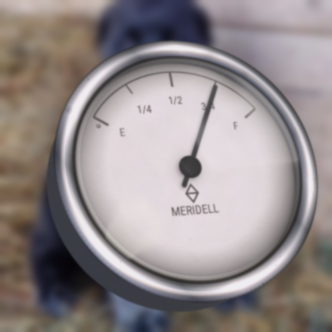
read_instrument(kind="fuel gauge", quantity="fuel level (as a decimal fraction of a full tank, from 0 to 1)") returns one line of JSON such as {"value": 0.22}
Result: {"value": 0.75}
